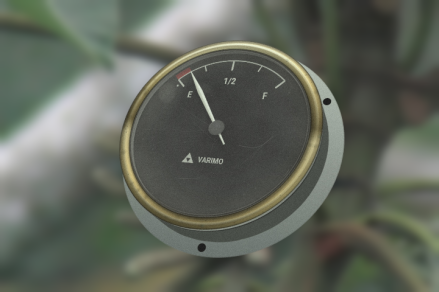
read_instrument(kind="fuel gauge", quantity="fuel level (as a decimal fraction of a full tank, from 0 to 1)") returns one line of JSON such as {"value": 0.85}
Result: {"value": 0.125}
